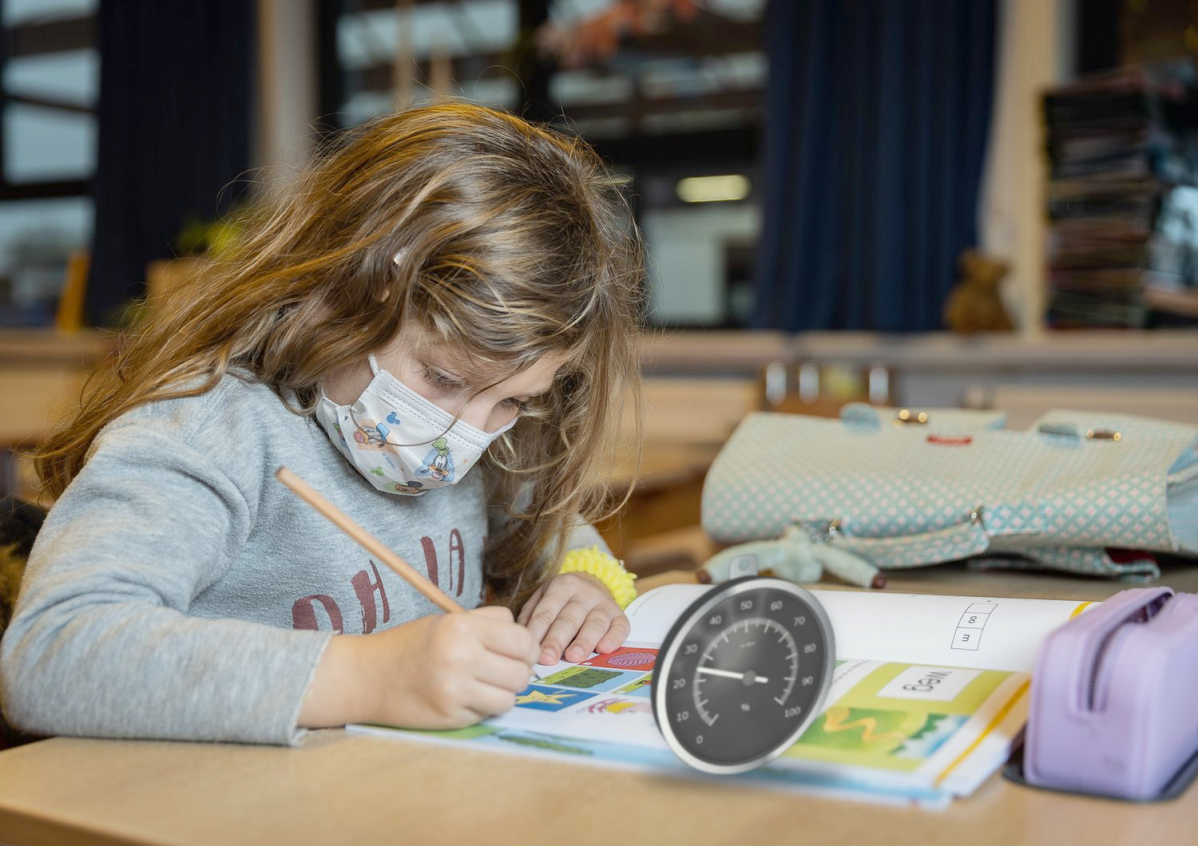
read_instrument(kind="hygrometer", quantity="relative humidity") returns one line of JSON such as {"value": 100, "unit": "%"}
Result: {"value": 25, "unit": "%"}
